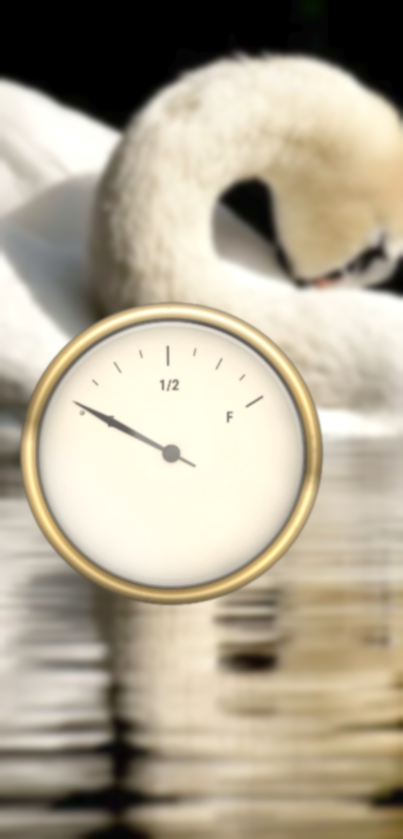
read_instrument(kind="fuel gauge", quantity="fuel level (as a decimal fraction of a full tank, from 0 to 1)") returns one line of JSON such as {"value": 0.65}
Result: {"value": 0}
